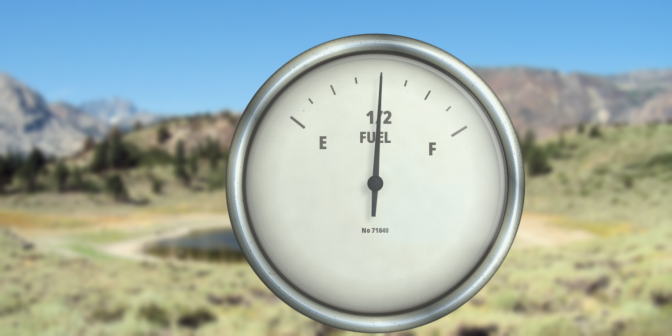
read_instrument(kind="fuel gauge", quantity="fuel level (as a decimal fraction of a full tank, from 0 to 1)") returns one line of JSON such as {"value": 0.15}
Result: {"value": 0.5}
